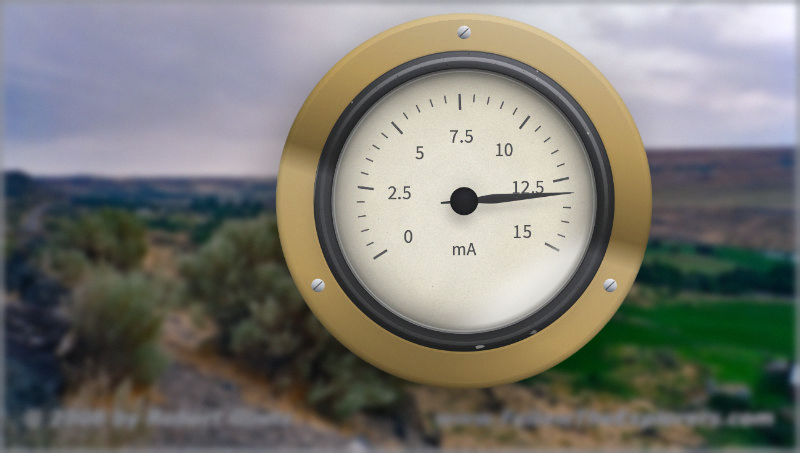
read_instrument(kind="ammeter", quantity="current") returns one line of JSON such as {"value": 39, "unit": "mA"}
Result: {"value": 13, "unit": "mA"}
